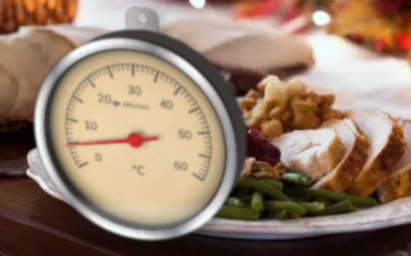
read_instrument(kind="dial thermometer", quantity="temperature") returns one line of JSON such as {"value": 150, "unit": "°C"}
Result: {"value": 5, "unit": "°C"}
